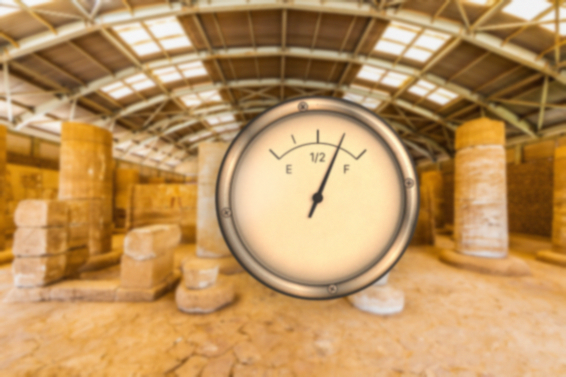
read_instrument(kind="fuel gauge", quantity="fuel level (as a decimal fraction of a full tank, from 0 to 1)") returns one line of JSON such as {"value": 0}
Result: {"value": 0.75}
